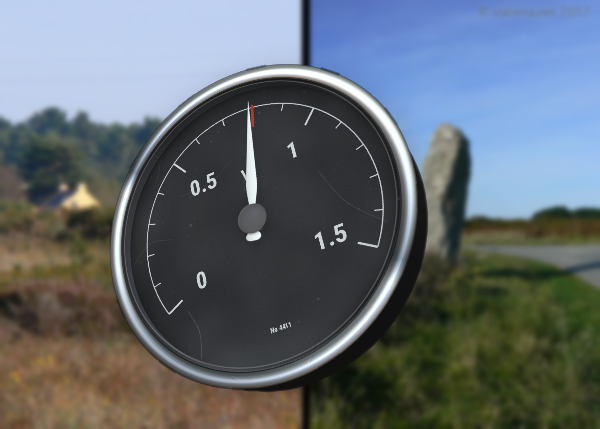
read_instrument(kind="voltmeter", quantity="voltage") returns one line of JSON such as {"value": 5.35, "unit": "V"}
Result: {"value": 0.8, "unit": "V"}
